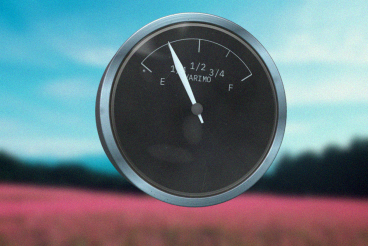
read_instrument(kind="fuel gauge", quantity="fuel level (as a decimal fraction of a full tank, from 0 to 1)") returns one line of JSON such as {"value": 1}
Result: {"value": 0.25}
